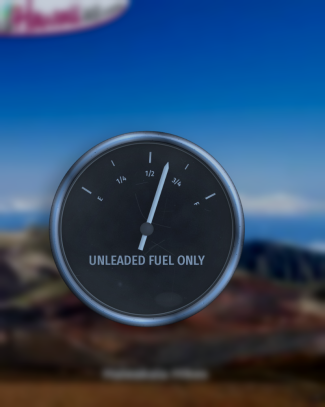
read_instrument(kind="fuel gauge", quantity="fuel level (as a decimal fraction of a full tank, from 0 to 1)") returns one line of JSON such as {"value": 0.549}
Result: {"value": 0.625}
